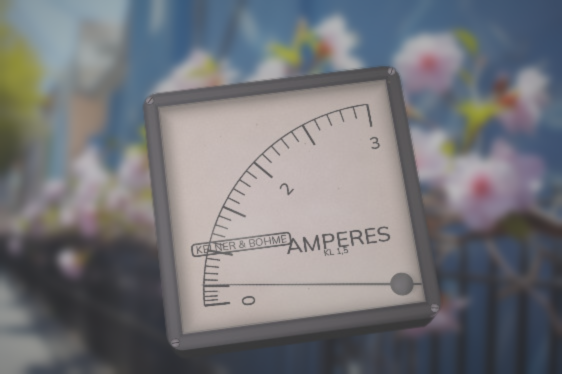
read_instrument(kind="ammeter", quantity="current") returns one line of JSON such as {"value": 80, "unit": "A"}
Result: {"value": 0.5, "unit": "A"}
